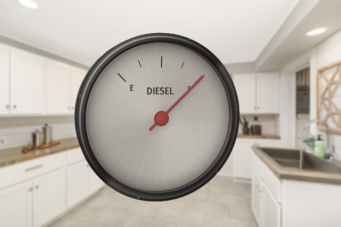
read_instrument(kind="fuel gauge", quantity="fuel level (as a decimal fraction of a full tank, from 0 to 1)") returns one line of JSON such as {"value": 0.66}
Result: {"value": 1}
